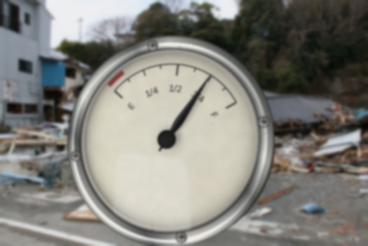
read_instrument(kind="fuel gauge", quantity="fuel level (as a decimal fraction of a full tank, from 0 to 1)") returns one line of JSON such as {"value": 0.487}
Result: {"value": 0.75}
